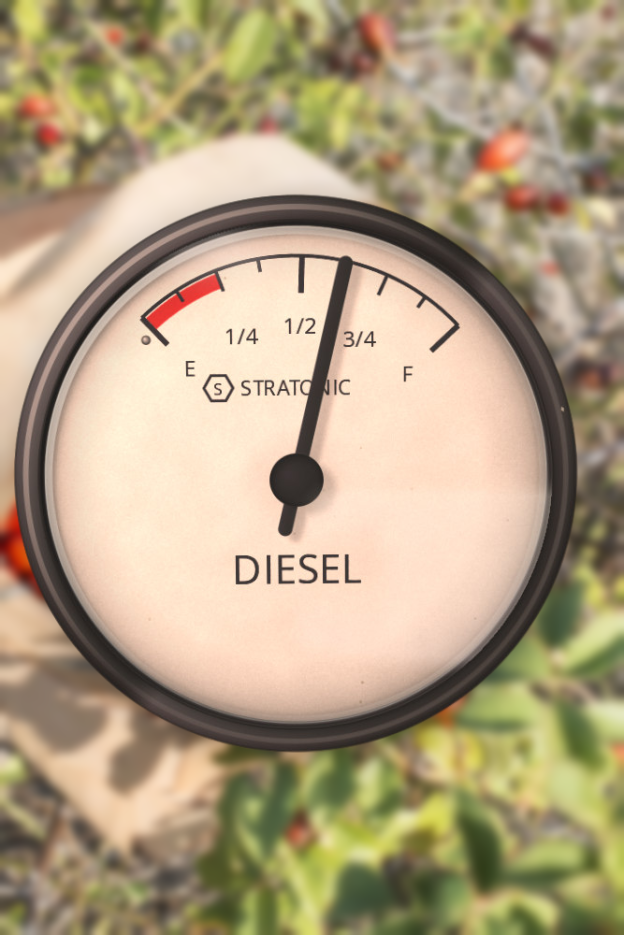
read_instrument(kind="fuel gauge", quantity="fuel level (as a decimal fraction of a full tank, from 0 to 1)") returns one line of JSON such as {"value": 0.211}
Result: {"value": 0.625}
